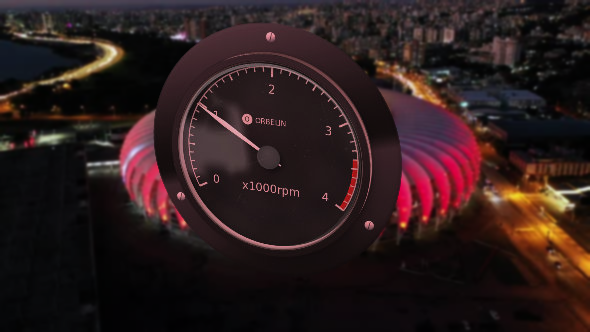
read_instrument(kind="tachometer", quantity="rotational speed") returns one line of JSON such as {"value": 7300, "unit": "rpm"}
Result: {"value": 1000, "unit": "rpm"}
